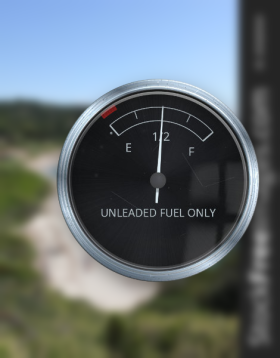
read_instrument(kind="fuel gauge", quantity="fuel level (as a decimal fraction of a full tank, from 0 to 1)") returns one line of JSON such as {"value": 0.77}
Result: {"value": 0.5}
